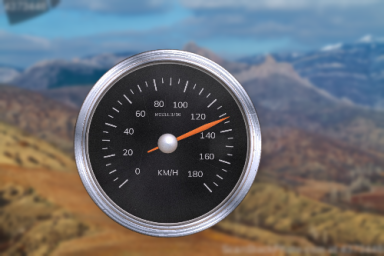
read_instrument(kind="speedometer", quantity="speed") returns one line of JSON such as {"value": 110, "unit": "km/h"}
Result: {"value": 132.5, "unit": "km/h"}
